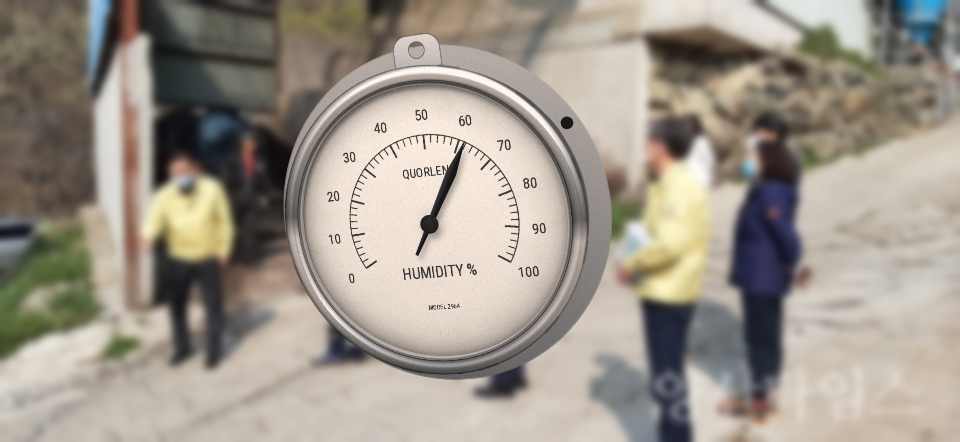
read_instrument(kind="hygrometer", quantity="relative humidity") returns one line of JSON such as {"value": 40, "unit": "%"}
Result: {"value": 62, "unit": "%"}
